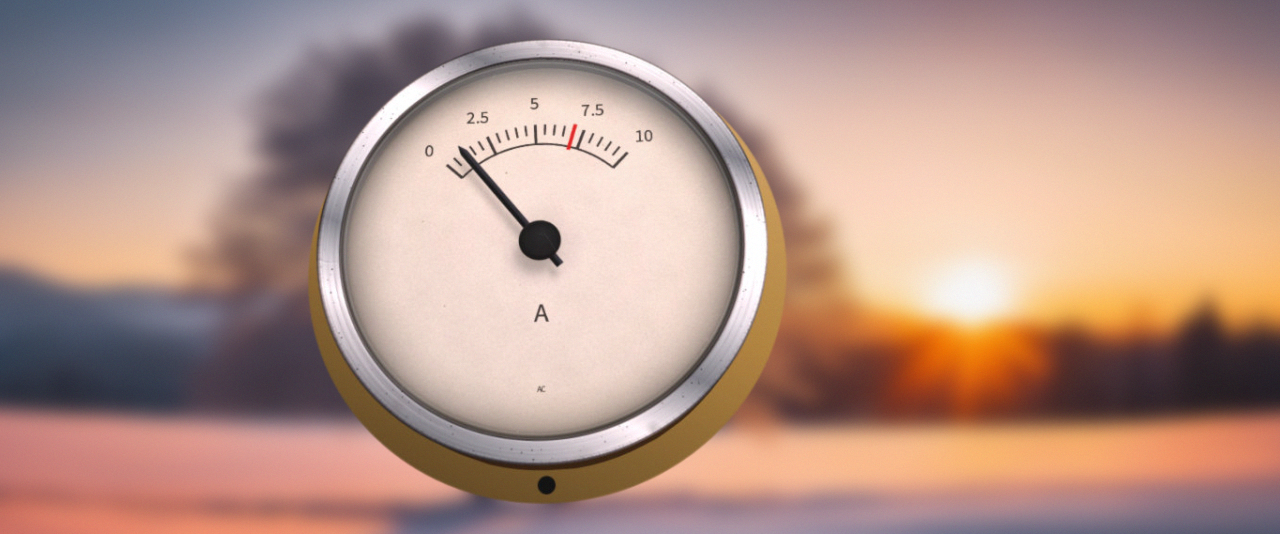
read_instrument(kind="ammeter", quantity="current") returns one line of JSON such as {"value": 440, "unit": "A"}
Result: {"value": 1, "unit": "A"}
